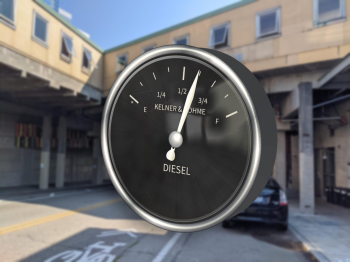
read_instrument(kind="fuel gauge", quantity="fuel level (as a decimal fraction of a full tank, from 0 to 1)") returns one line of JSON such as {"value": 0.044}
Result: {"value": 0.625}
